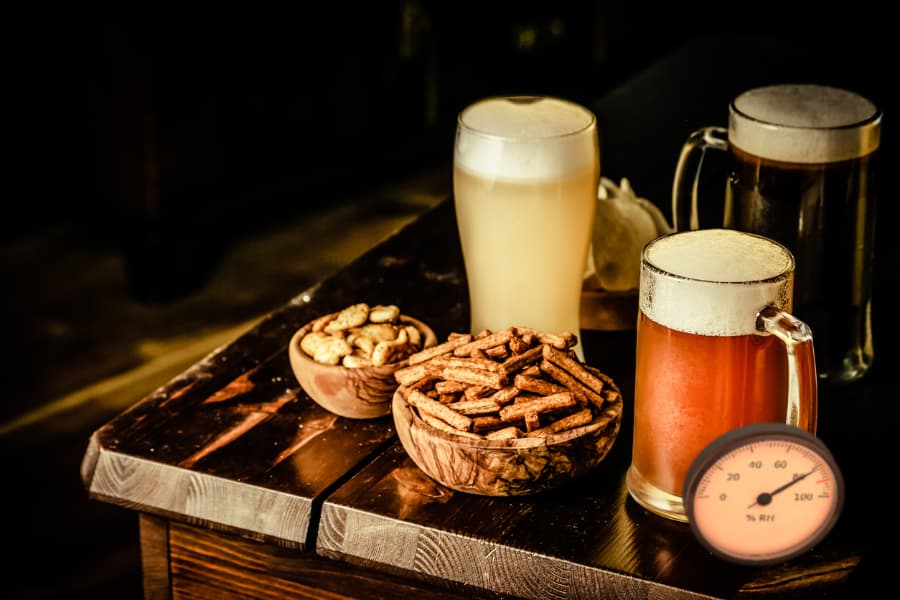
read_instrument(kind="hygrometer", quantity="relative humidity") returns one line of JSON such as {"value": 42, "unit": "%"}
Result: {"value": 80, "unit": "%"}
